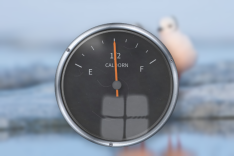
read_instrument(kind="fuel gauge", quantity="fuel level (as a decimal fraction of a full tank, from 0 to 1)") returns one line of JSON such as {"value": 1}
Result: {"value": 0.5}
